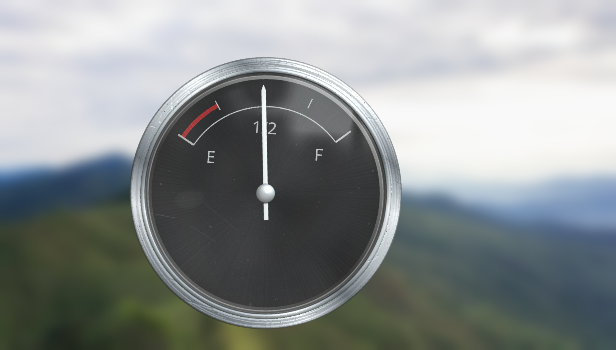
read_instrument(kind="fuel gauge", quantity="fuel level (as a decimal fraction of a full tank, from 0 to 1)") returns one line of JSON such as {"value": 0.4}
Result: {"value": 0.5}
